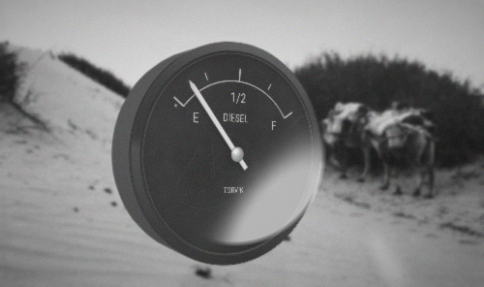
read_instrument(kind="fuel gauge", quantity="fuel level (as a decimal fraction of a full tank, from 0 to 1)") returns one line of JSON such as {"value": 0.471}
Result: {"value": 0.125}
